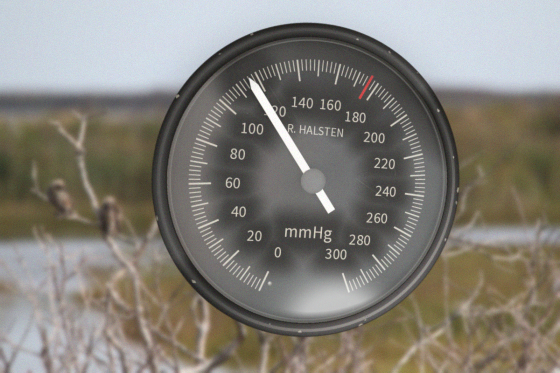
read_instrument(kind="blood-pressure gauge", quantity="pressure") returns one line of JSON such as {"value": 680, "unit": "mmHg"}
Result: {"value": 116, "unit": "mmHg"}
